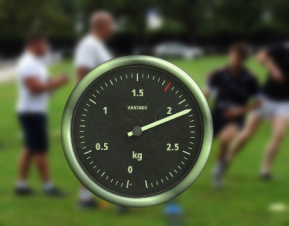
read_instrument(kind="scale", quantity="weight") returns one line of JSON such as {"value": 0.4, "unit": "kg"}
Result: {"value": 2.1, "unit": "kg"}
